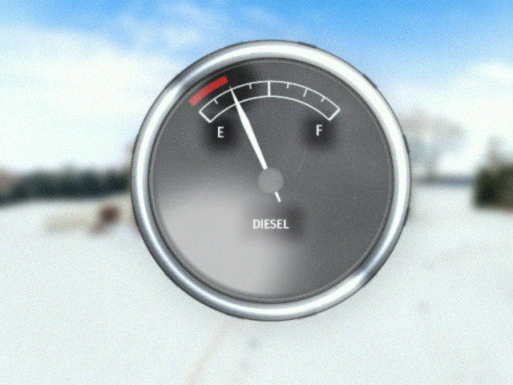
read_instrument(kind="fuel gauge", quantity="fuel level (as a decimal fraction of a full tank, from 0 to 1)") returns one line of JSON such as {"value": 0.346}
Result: {"value": 0.25}
